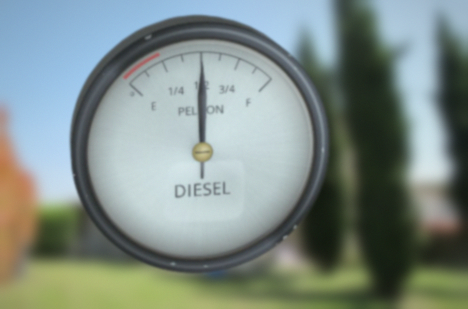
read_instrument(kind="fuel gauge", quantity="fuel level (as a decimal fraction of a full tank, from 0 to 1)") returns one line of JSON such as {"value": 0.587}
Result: {"value": 0.5}
